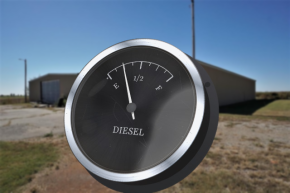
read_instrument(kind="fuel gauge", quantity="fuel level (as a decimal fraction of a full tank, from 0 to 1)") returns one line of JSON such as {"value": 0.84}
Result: {"value": 0.25}
